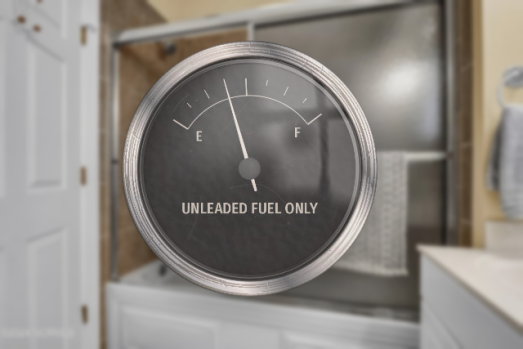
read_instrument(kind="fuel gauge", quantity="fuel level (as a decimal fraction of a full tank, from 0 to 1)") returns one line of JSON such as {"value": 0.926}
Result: {"value": 0.375}
